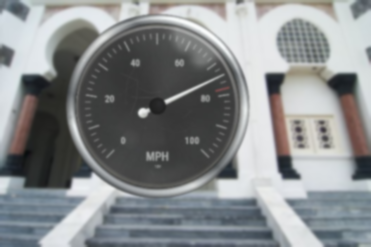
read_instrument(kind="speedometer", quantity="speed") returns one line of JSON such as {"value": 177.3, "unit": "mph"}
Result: {"value": 74, "unit": "mph"}
